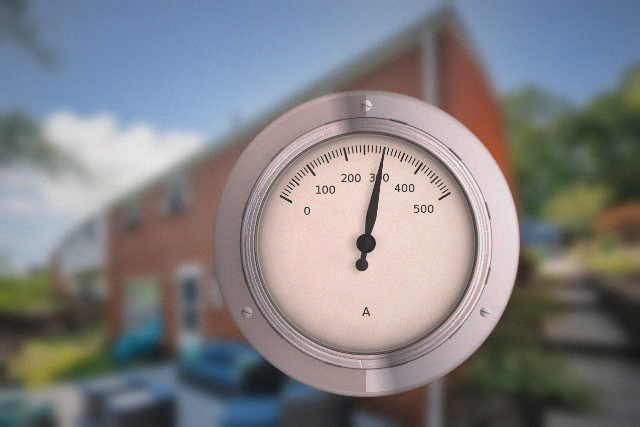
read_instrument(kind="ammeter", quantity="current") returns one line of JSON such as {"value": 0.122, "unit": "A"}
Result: {"value": 300, "unit": "A"}
